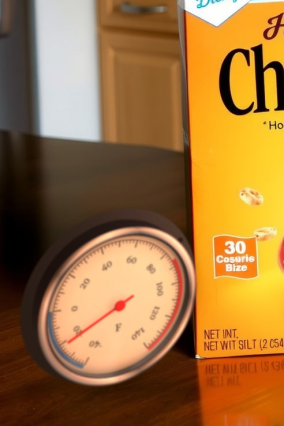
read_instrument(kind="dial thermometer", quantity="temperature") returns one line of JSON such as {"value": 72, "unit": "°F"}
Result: {"value": -20, "unit": "°F"}
